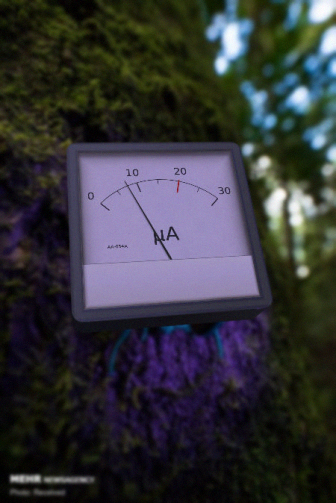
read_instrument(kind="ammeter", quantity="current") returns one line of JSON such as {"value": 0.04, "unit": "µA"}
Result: {"value": 7.5, "unit": "µA"}
